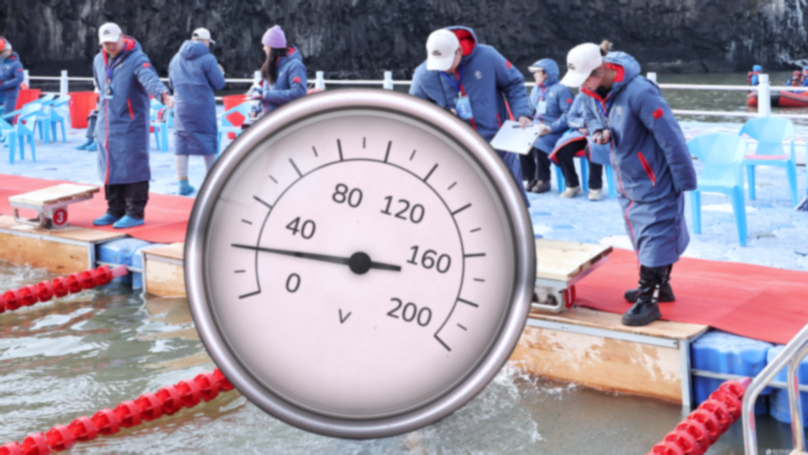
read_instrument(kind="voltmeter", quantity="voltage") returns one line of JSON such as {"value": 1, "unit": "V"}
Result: {"value": 20, "unit": "V"}
